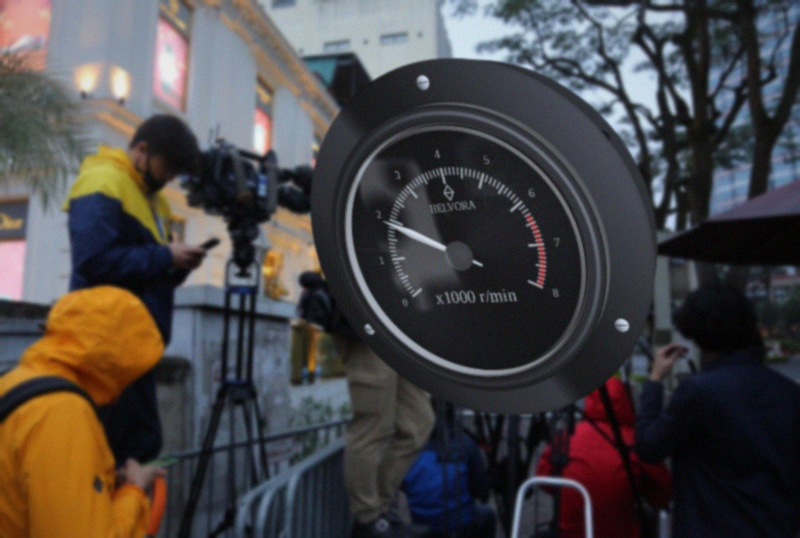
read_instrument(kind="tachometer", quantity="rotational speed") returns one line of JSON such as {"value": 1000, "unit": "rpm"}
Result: {"value": 2000, "unit": "rpm"}
